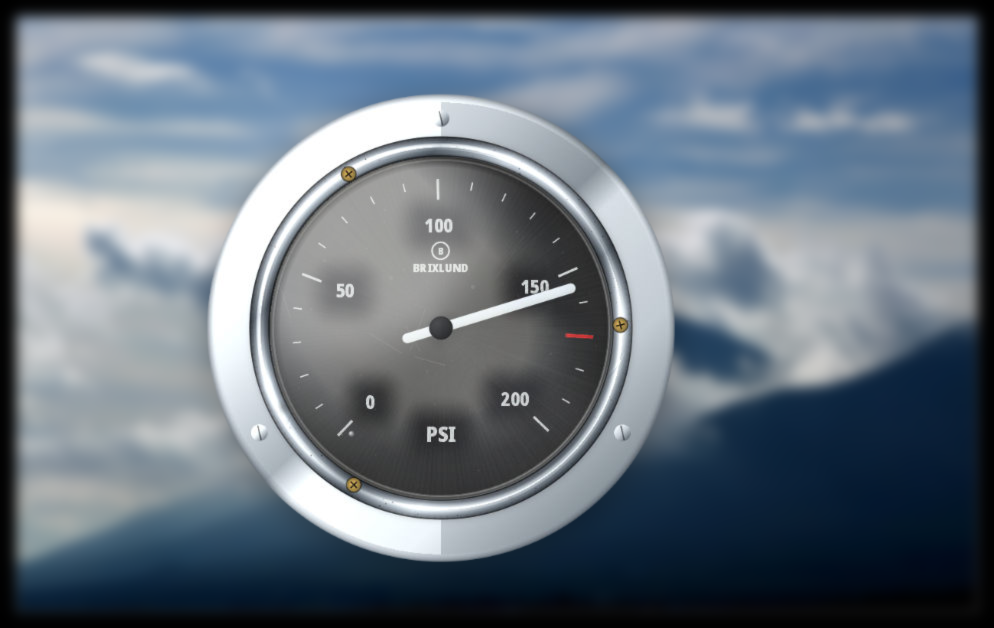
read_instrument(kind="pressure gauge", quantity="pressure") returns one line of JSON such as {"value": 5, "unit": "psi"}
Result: {"value": 155, "unit": "psi"}
